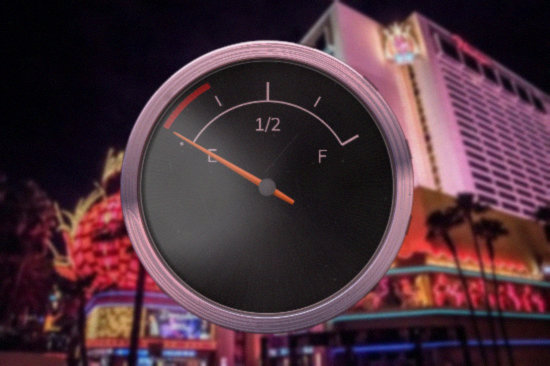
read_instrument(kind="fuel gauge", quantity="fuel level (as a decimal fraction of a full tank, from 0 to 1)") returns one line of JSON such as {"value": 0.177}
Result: {"value": 0}
